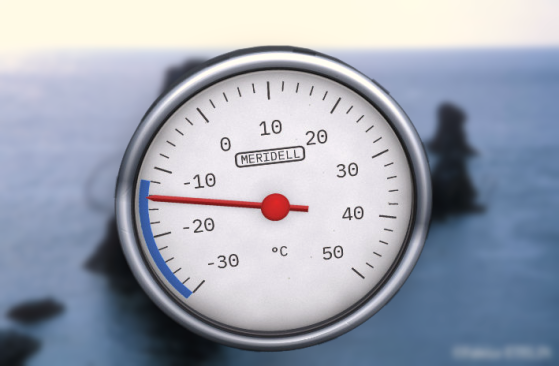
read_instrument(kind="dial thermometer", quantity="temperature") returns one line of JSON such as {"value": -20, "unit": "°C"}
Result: {"value": -14, "unit": "°C"}
